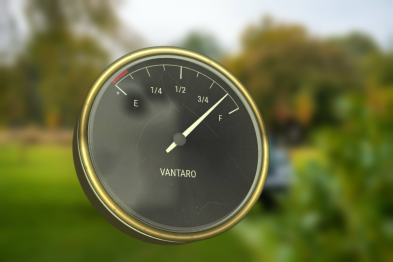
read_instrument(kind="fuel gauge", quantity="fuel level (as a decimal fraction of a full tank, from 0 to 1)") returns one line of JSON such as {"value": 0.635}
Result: {"value": 0.875}
